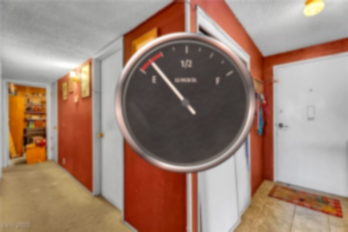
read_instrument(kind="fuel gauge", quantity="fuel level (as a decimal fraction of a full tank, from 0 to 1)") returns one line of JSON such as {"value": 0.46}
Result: {"value": 0.125}
